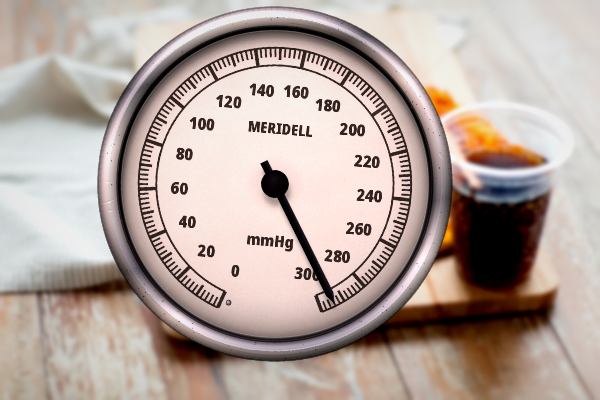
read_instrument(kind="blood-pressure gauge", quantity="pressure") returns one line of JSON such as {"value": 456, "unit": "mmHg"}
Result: {"value": 294, "unit": "mmHg"}
